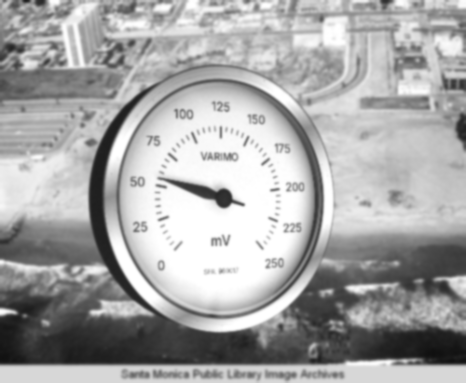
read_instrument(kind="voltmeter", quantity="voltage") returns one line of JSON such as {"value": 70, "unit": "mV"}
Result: {"value": 55, "unit": "mV"}
